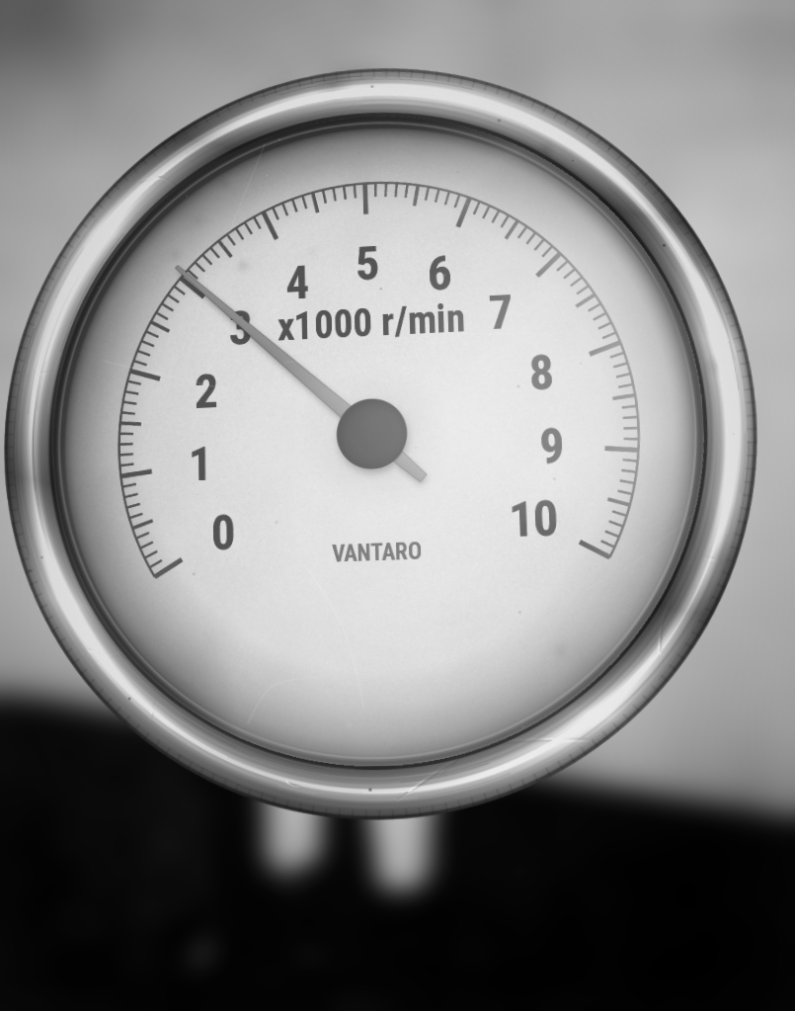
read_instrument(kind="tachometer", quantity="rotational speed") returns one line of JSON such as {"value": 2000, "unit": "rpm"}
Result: {"value": 3050, "unit": "rpm"}
